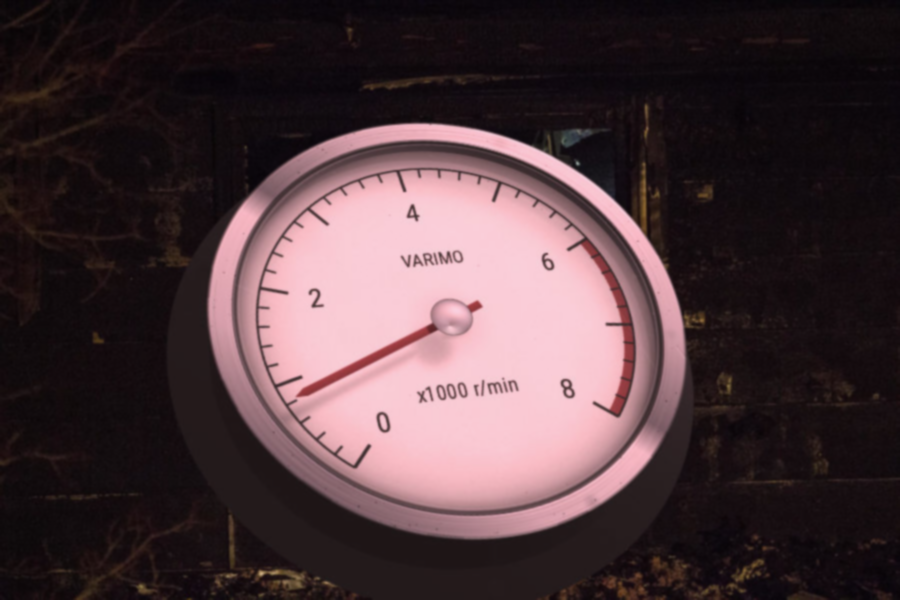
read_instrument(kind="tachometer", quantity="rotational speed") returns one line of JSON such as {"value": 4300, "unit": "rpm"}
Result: {"value": 800, "unit": "rpm"}
